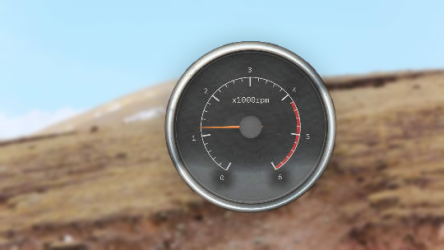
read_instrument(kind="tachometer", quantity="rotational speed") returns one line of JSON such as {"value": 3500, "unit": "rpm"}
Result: {"value": 1200, "unit": "rpm"}
